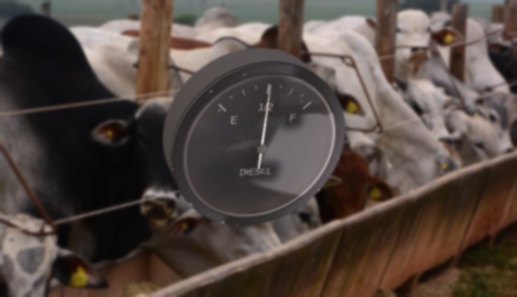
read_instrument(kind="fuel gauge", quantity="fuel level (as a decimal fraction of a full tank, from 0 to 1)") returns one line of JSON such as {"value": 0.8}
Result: {"value": 0.5}
